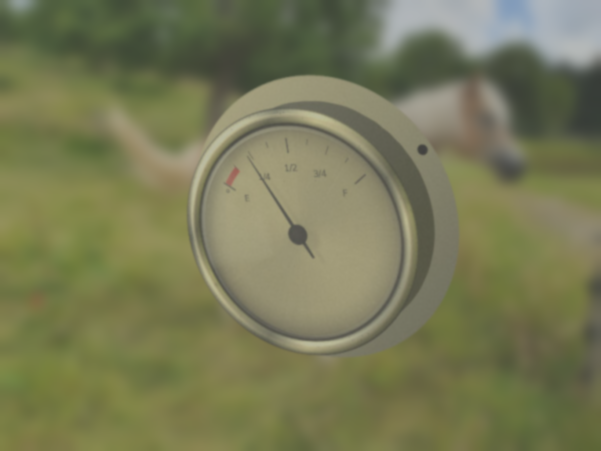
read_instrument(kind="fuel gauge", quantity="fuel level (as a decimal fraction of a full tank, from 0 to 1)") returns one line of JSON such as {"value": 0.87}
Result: {"value": 0.25}
